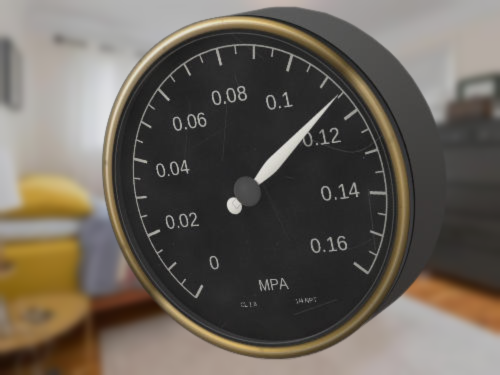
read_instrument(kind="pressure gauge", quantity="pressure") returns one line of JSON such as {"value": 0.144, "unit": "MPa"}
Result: {"value": 0.115, "unit": "MPa"}
